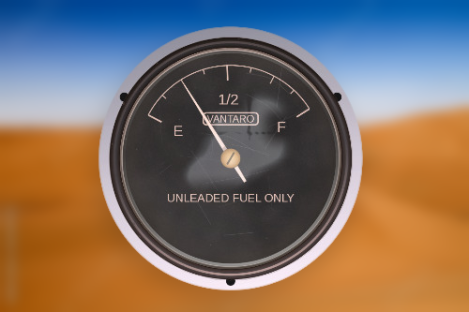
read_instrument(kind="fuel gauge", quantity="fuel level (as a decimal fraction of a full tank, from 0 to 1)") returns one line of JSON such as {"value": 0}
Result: {"value": 0.25}
